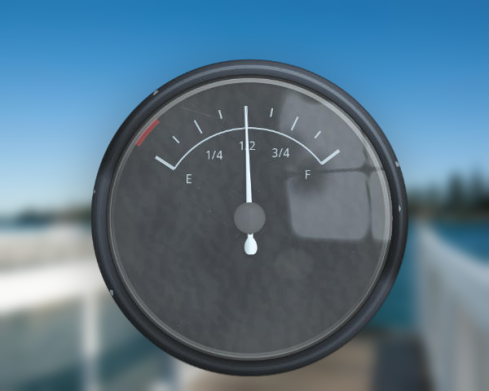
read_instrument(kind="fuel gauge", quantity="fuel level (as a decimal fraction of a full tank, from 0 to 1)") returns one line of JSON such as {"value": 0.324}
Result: {"value": 0.5}
